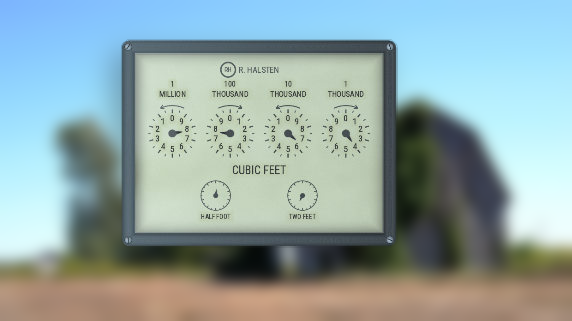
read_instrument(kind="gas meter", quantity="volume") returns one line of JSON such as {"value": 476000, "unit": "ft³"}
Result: {"value": 776400, "unit": "ft³"}
